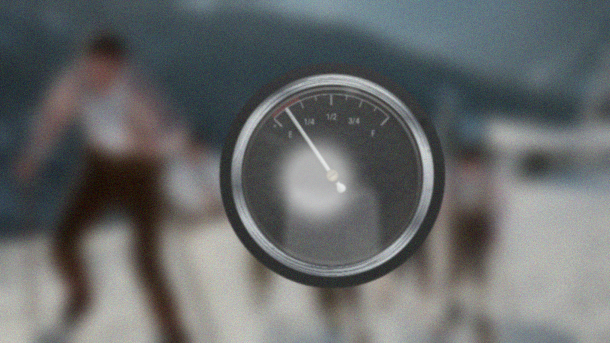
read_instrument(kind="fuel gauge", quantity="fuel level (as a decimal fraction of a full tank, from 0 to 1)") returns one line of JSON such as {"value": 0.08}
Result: {"value": 0.125}
